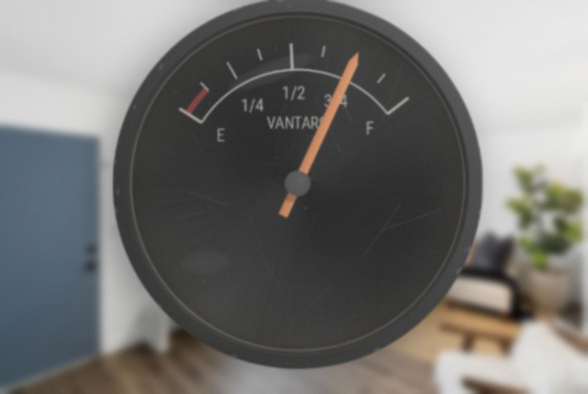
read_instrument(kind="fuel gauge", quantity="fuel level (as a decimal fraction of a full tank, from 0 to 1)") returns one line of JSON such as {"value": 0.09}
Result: {"value": 0.75}
